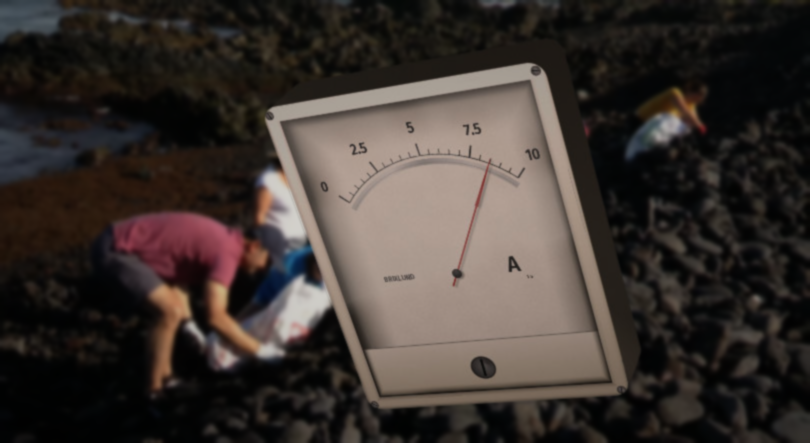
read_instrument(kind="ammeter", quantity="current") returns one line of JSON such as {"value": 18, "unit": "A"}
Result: {"value": 8.5, "unit": "A"}
